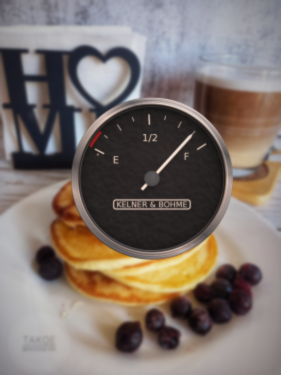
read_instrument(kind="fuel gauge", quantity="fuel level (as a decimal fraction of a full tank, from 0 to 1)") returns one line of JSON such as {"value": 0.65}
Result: {"value": 0.875}
